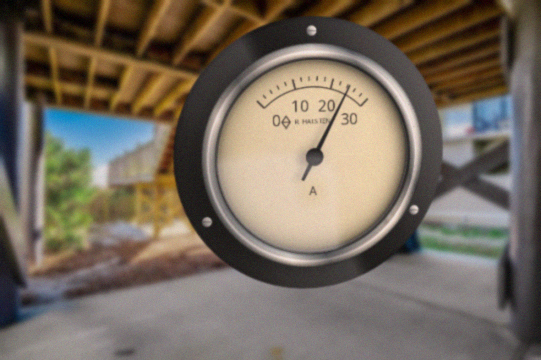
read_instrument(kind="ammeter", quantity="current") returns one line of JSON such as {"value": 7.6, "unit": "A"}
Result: {"value": 24, "unit": "A"}
